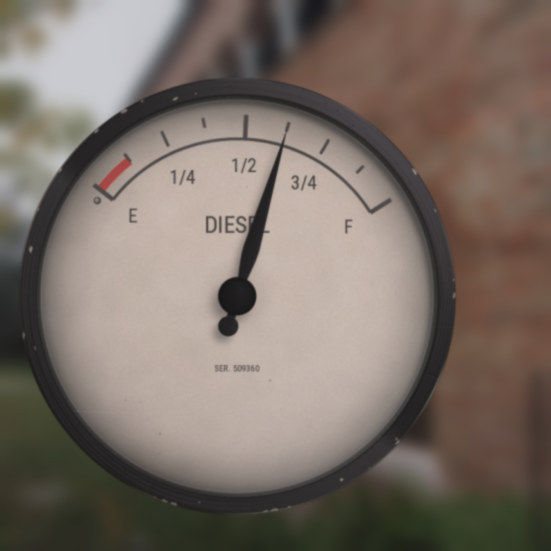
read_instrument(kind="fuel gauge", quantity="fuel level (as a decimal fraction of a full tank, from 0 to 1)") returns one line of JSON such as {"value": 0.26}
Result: {"value": 0.625}
